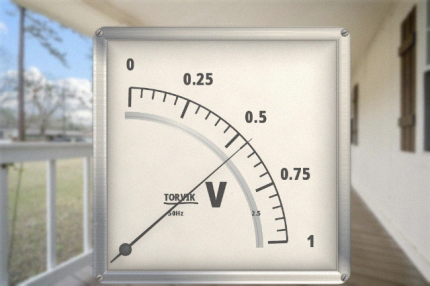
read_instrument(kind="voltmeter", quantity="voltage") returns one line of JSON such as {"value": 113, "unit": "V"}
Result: {"value": 0.55, "unit": "V"}
